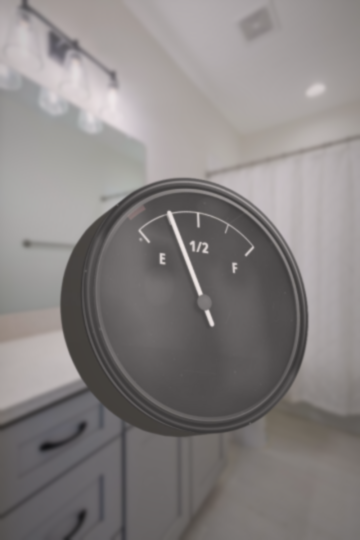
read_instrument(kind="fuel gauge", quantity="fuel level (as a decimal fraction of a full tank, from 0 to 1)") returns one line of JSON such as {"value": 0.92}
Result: {"value": 0.25}
